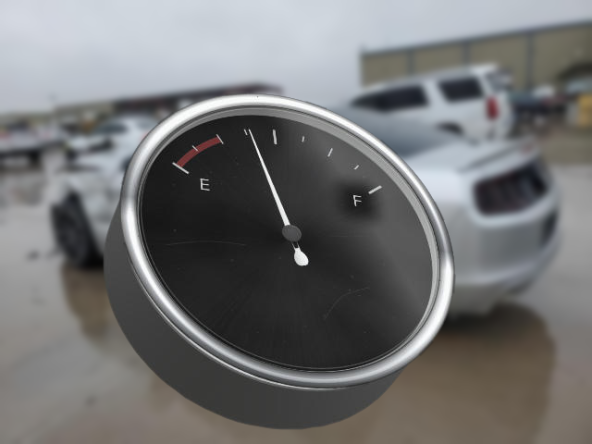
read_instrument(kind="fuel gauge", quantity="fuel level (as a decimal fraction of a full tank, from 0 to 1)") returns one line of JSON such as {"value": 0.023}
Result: {"value": 0.375}
